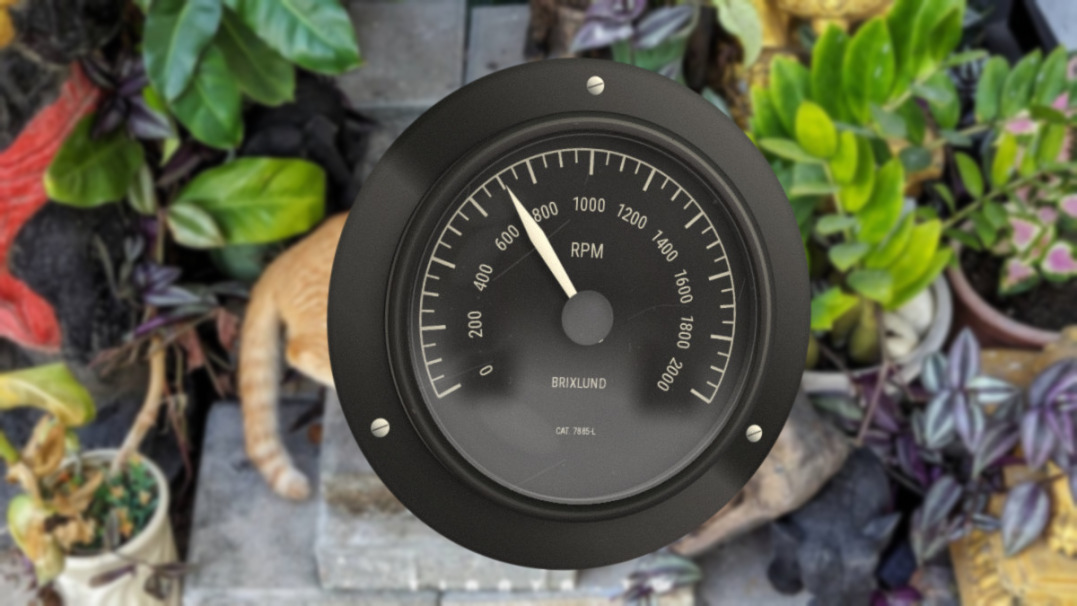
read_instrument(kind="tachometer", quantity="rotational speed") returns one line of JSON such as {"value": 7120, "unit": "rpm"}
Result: {"value": 700, "unit": "rpm"}
